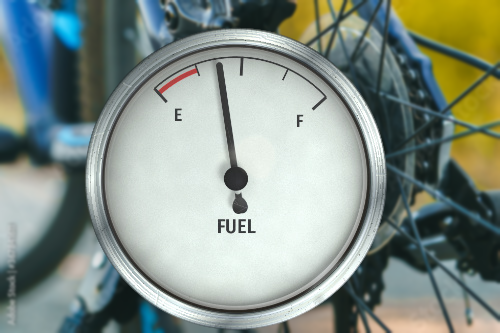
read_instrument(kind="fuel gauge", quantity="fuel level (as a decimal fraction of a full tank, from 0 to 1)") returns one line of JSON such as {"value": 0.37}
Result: {"value": 0.375}
